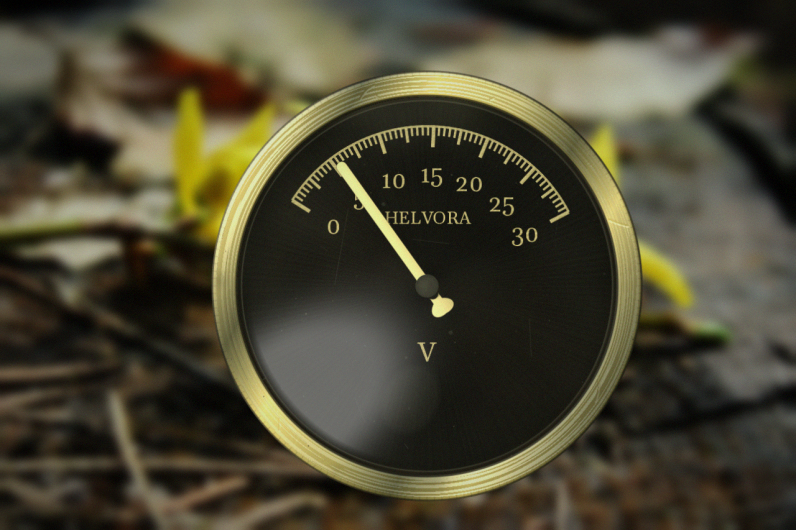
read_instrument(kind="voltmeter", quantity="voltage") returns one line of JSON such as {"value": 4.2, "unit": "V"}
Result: {"value": 5.5, "unit": "V"}
